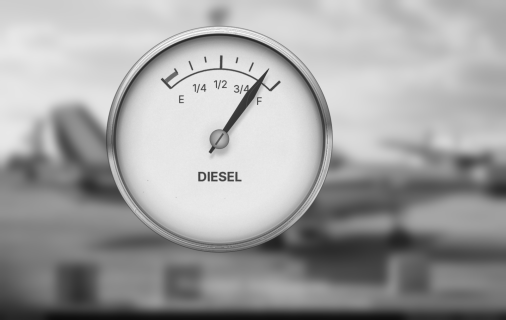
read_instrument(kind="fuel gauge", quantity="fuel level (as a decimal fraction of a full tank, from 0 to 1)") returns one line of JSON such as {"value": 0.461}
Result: {"value": 0.875}
